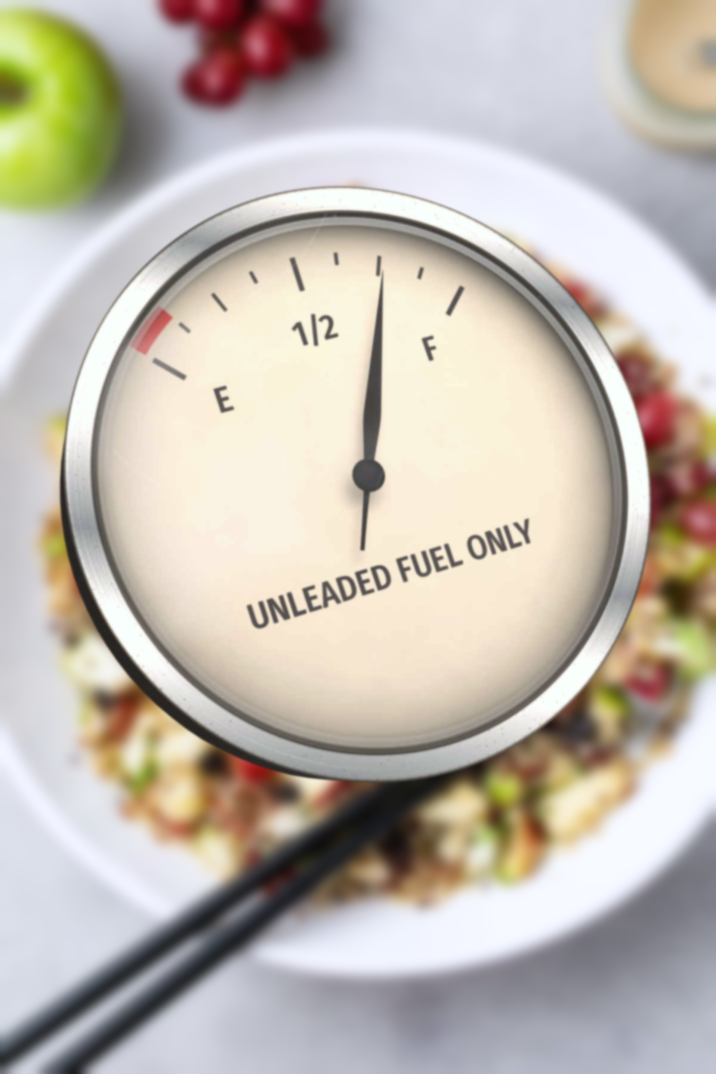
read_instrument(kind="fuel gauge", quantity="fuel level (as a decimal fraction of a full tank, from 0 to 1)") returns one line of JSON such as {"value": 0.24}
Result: {"value": 0.75}
